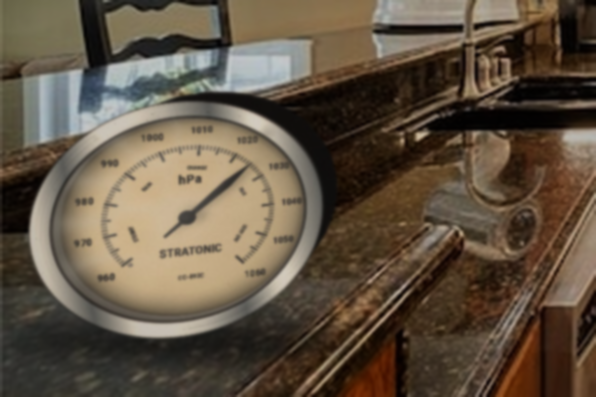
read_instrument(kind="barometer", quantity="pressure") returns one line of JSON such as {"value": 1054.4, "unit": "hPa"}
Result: {"value": 1025, "unit": "hPa"}
